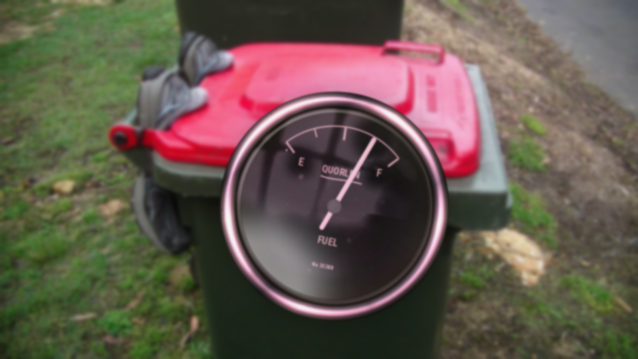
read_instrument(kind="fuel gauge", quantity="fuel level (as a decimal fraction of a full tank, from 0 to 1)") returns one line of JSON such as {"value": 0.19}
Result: {"value": 0.75}
